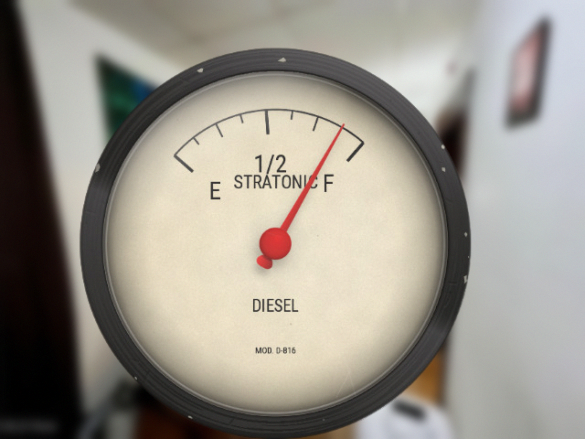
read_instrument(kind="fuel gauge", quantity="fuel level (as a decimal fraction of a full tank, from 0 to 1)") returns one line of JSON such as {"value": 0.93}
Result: {"value": 0.875}
